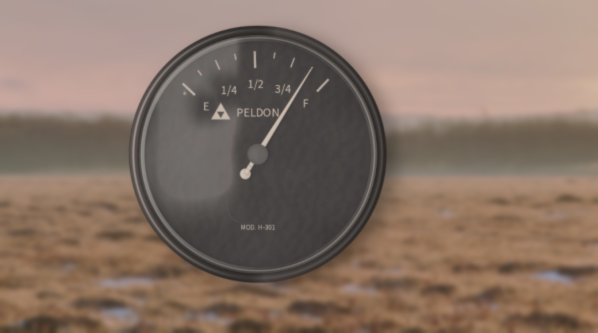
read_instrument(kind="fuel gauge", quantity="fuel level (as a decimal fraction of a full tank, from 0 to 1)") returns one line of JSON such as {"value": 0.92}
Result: {"value": 0.875}
